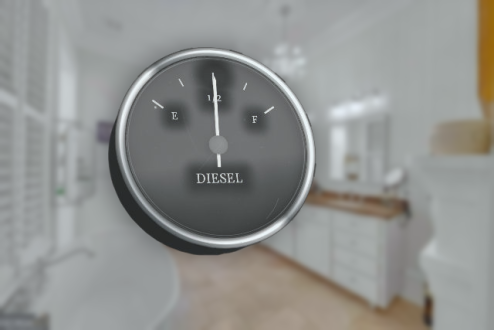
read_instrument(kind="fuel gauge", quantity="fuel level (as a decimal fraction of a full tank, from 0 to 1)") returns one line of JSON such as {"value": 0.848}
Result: {"value": 0.5}
